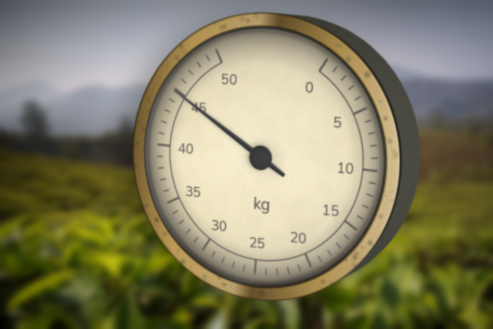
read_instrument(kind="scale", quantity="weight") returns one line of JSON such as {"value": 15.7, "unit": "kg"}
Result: {"value": 45, "unit": "kg"}
